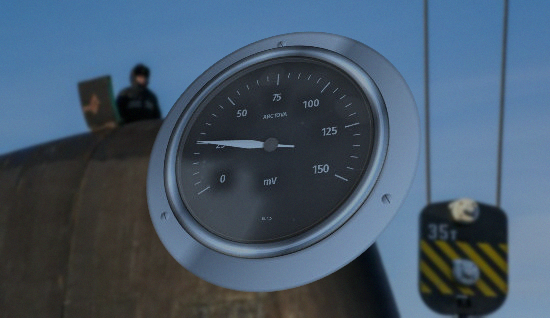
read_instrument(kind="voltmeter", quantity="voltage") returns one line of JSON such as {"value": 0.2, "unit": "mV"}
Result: {"value": 25, "unit": "mV"}
